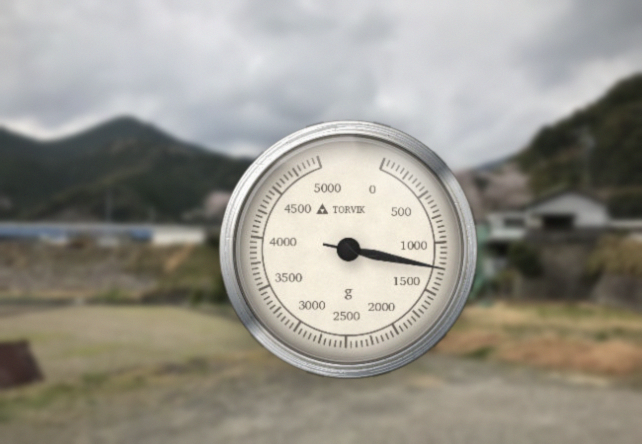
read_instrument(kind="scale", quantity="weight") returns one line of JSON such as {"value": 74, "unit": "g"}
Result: {"value": 1250, "unit": "g"}
